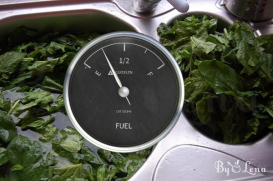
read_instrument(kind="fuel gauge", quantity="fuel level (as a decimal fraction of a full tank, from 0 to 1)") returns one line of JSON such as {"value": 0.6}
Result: {"value": 0.25}
